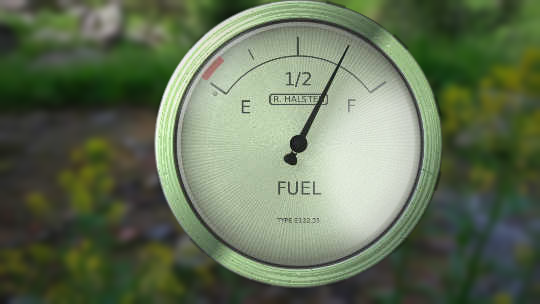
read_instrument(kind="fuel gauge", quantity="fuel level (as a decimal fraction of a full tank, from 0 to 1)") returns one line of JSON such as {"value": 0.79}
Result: {"value": 0.75}
